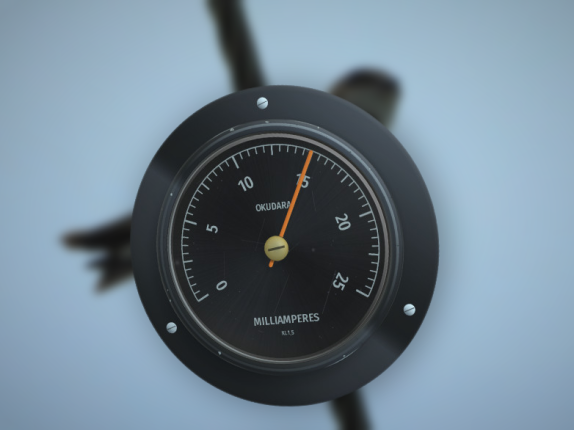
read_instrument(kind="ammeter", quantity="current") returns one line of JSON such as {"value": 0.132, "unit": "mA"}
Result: {"value": 15, "unit": "mA"}
